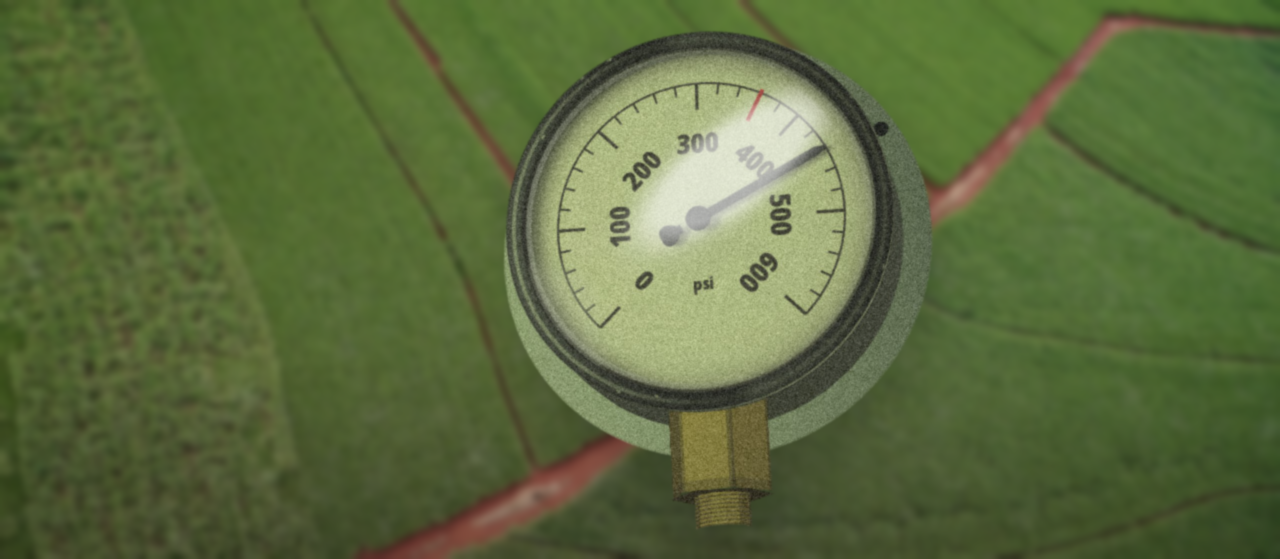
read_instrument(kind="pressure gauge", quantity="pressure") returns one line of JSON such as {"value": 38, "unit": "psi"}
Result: {"value": 440, "unit": "psi"}
